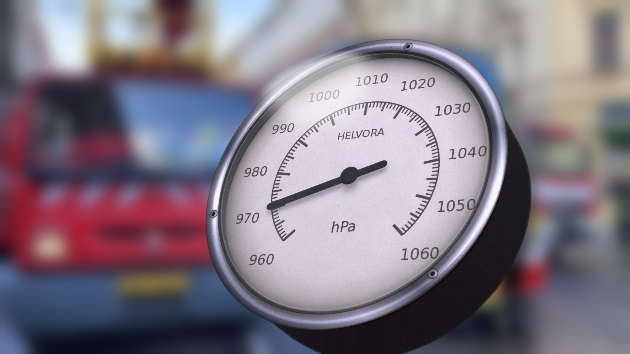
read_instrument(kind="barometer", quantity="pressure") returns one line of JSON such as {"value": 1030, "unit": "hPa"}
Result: {"value": 970, "unit": "hPa"}
